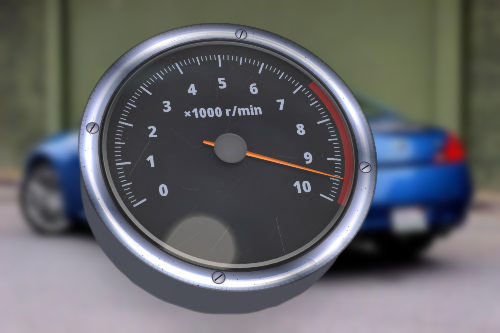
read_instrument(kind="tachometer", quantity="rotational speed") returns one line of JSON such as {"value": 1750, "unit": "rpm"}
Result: {"value": 9500, "unit": "rpm"}
